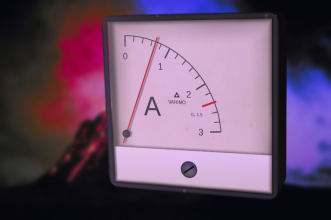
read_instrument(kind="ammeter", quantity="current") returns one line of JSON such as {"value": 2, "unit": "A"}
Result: {"value": 0.7, "unit": "A"}
